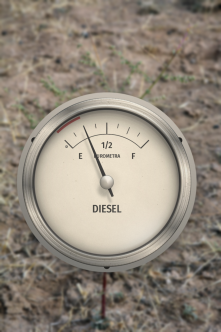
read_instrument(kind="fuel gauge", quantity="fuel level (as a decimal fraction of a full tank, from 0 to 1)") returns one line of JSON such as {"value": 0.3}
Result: {"value": 0.25}
